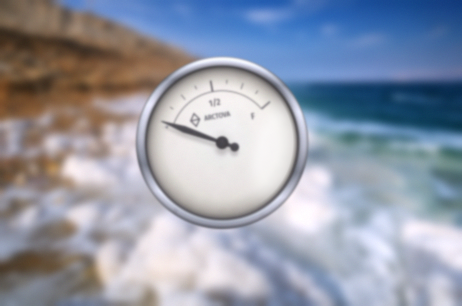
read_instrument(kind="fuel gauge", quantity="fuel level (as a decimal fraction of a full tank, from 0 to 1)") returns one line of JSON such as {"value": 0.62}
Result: {"value": 0}
